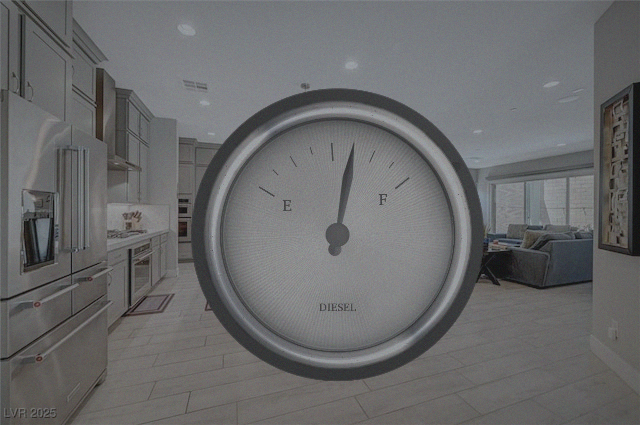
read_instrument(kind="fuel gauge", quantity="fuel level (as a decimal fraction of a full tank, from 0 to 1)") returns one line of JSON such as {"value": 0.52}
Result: {"value": 0.625}
